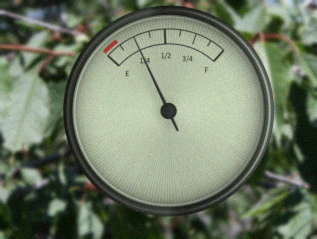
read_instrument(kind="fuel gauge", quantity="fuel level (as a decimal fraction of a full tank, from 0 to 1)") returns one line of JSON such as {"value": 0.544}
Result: {"value": 0.25}
